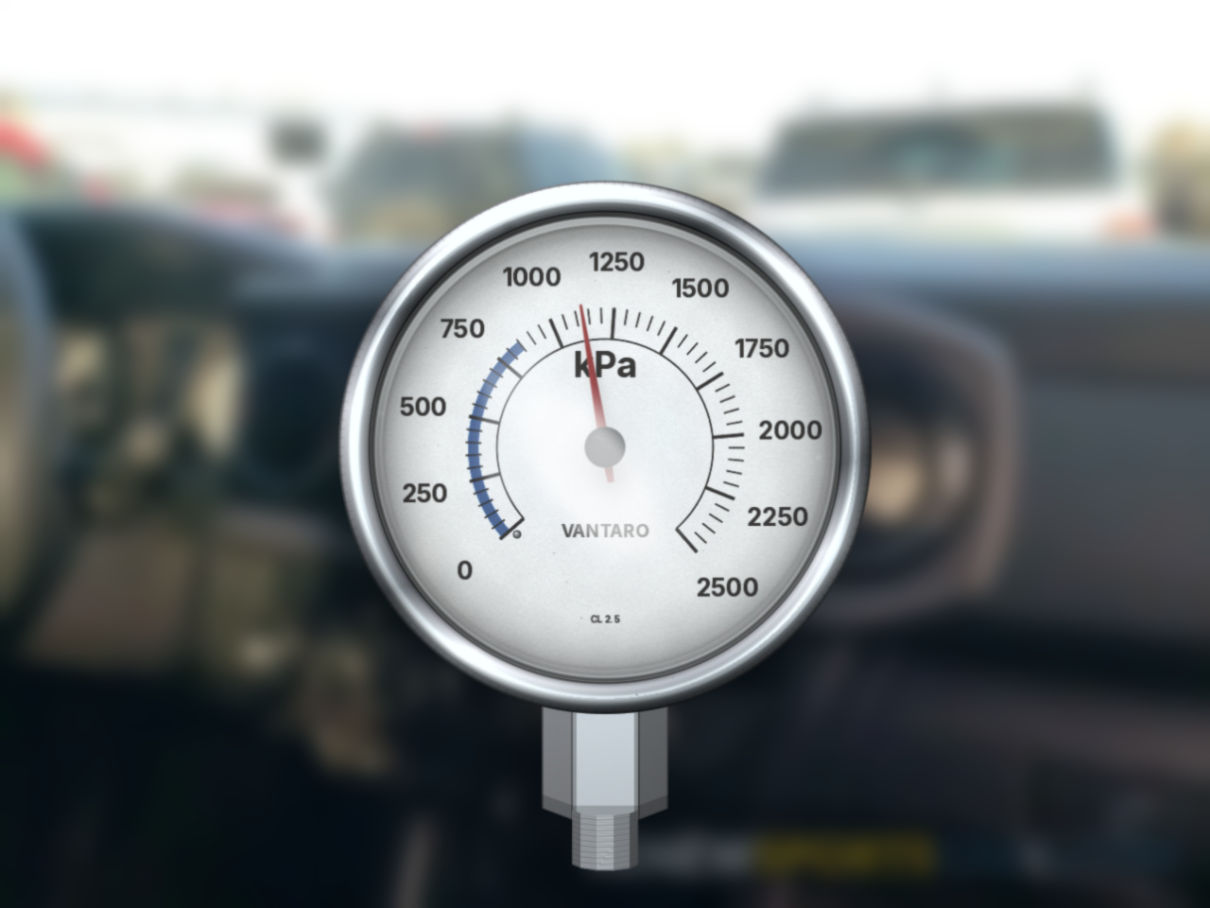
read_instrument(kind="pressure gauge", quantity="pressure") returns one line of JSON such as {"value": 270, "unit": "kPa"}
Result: {"value": 1125, "unit": "kPa"}
